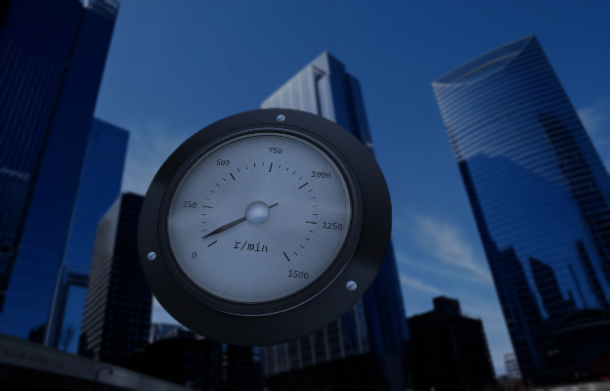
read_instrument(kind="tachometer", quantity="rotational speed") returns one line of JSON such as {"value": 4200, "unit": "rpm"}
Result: {"value": 50, "unit": "rpm"}
